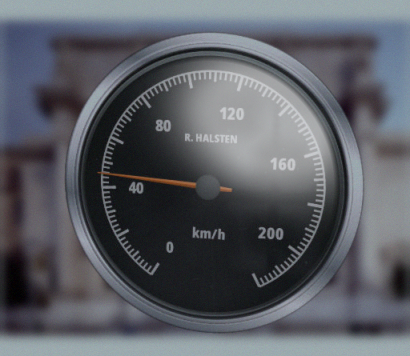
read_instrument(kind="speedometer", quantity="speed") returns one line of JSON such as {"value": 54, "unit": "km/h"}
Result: {"value": 46, "unit": "km/h"}
